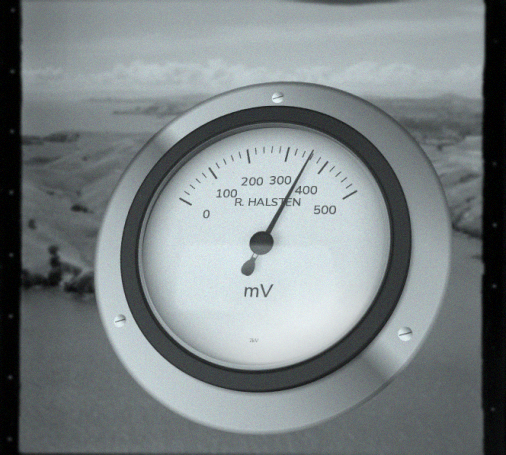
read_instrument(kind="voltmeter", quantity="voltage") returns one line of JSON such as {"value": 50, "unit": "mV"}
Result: {"value": 360, "unit": "mV"}
